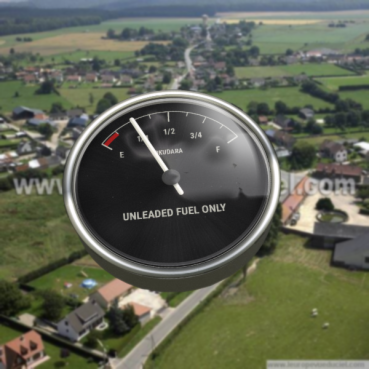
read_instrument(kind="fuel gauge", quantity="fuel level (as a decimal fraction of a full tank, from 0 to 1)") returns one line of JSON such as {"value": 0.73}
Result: {"value": 0.25}
